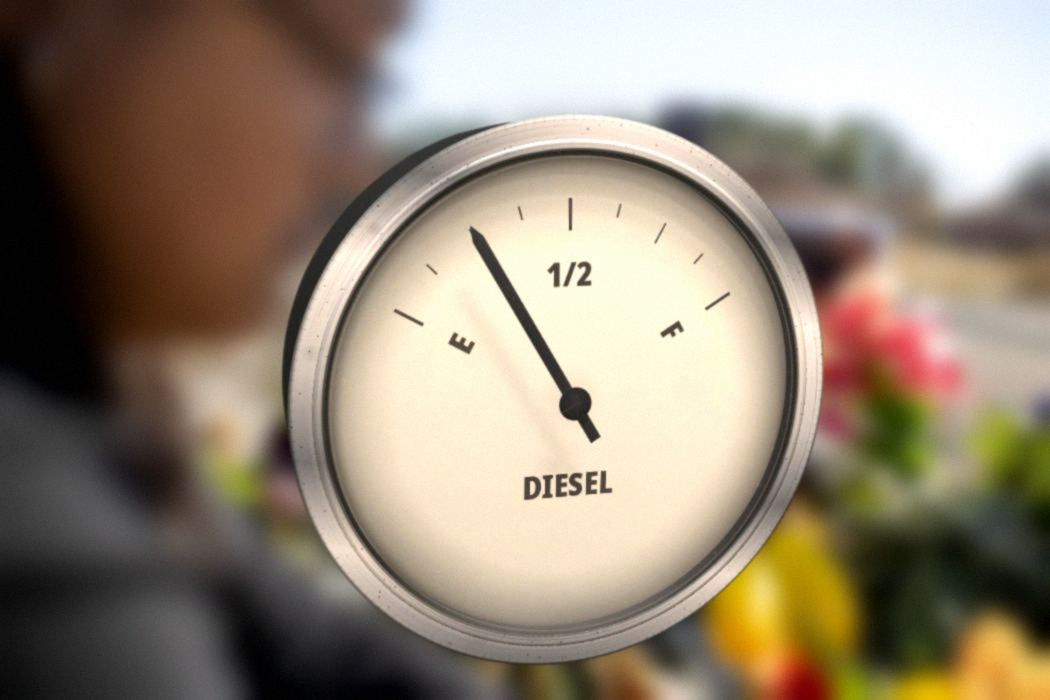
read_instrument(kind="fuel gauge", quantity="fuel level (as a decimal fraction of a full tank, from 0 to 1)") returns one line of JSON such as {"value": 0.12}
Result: {"value": 0.25}
